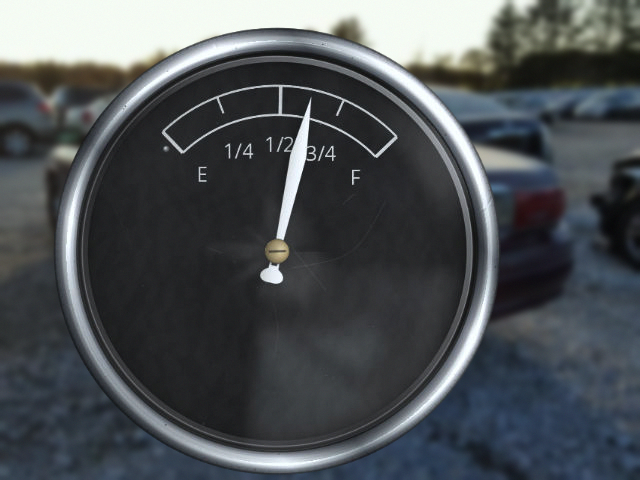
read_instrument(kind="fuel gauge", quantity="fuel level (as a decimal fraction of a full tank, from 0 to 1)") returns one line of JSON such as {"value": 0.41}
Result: {"value": 0.625}
